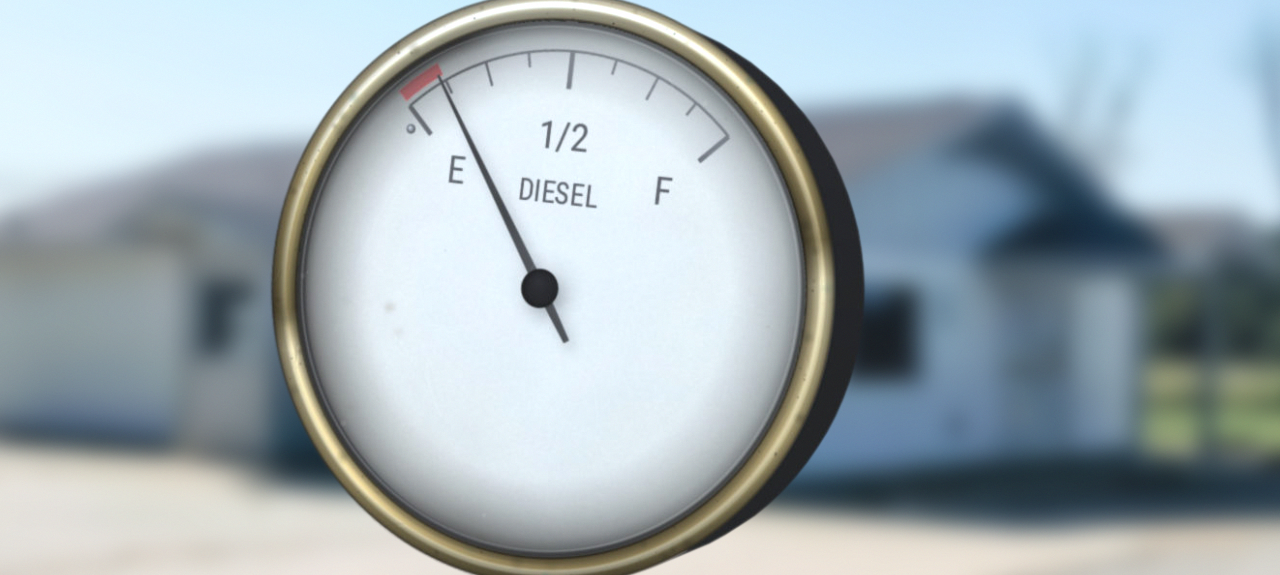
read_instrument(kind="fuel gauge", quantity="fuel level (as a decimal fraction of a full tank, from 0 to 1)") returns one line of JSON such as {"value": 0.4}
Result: {"value": 0.125}
